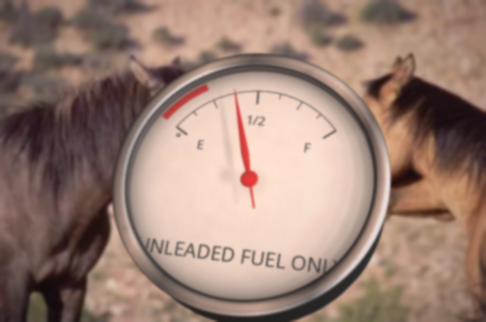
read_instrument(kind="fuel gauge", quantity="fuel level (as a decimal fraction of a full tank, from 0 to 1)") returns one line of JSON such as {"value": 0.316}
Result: {"value": 0.375}
